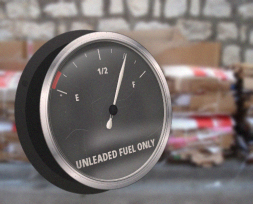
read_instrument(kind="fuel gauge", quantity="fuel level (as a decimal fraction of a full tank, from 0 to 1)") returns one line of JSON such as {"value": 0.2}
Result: {"value": 0.75}
